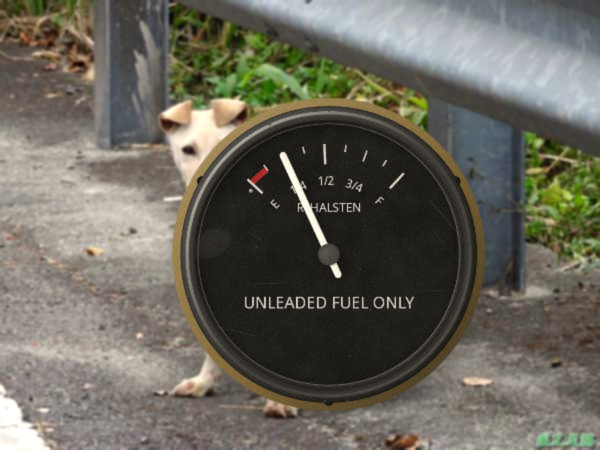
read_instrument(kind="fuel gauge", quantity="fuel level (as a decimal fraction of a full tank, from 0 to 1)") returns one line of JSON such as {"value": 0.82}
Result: {"value": 0.25}
